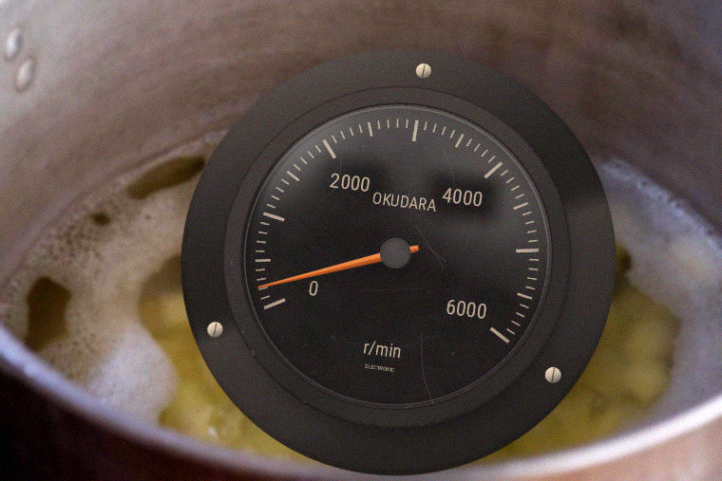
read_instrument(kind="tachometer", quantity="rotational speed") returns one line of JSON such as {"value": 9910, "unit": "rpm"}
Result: {"value": 200, "unit": "rpm"}
